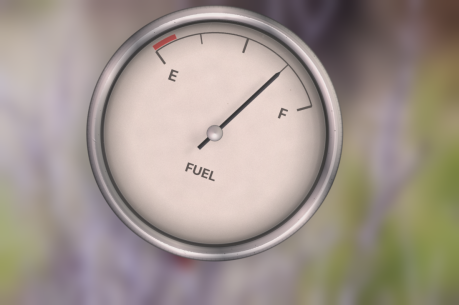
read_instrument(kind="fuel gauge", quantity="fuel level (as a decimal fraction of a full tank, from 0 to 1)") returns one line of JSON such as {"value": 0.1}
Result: {"value": 0.75}
